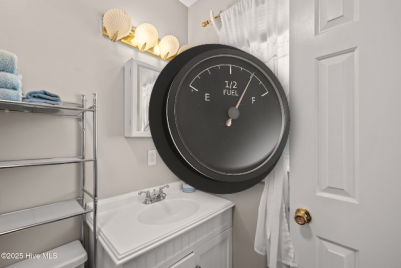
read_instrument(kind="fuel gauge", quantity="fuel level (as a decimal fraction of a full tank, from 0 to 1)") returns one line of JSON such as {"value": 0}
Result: {"value": 0.75}
